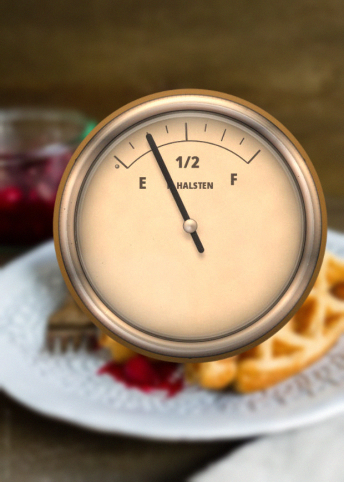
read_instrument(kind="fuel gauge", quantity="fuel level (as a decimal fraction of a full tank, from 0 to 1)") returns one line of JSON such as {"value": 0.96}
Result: {"value": 0.25}
